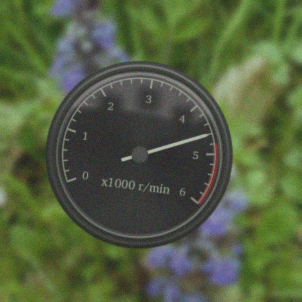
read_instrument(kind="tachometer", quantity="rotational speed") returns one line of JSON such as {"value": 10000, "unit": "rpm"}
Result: {"value": 4600, "unit": "rpm"}
